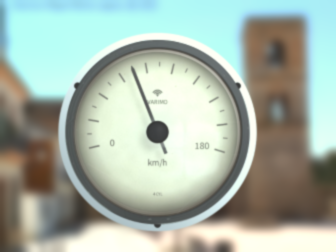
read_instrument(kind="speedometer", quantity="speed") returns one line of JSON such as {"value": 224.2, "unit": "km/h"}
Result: {"value": 70, "unit": "km/h"}
